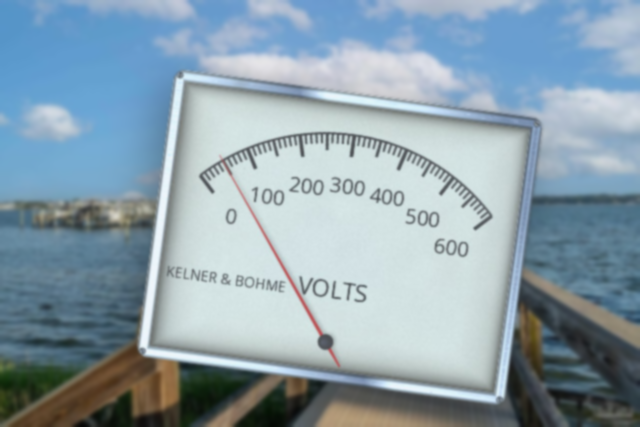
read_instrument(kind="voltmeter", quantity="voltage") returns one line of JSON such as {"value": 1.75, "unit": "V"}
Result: {"value": 50, "unit": "V"}
